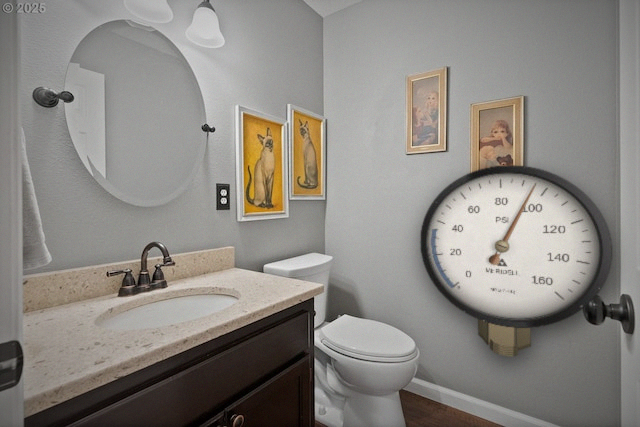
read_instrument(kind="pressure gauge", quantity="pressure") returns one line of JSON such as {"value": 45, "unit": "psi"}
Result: {"value": 95, "unit": "psi"}
